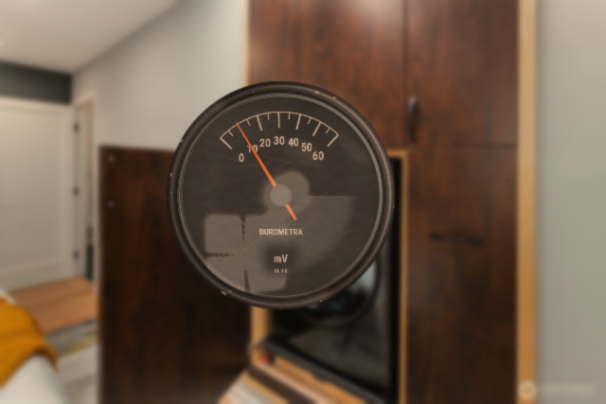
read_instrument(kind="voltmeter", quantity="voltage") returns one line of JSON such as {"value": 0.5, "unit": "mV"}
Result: {"value": 10, "unit": "mV"}
